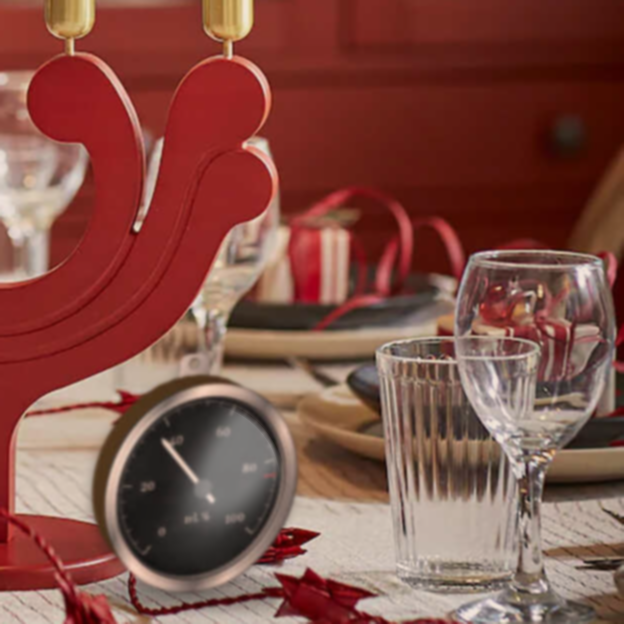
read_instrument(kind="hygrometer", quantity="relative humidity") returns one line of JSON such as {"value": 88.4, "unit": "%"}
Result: {"value": 36, "unit": "%"}
